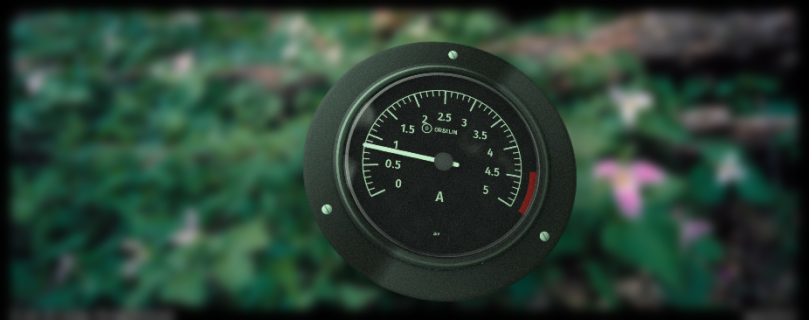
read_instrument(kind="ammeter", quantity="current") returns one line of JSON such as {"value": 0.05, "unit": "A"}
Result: {"value": 0.8, "unit": "A"}
